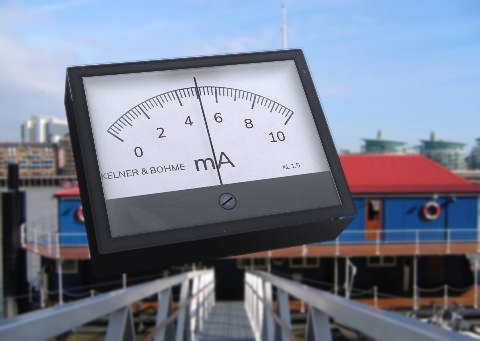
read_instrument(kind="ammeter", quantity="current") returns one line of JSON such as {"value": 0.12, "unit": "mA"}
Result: {"value": 5, "unit": "mA"}
